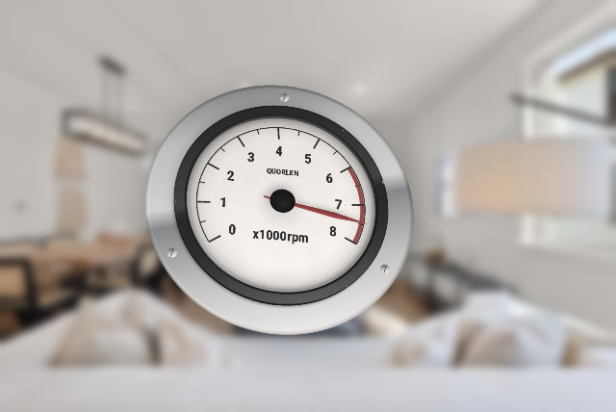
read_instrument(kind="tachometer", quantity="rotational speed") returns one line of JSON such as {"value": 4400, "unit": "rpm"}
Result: {"value": 7500, "unit": "rpm"}
